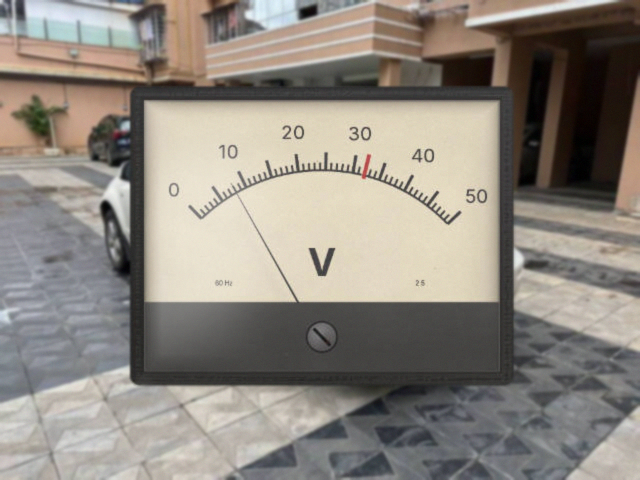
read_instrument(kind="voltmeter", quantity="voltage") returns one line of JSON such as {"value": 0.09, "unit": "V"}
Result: {"value": 8, "unit": "V"}
